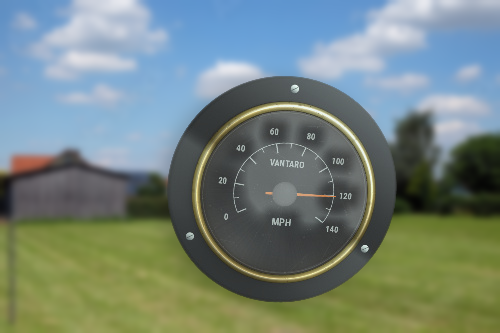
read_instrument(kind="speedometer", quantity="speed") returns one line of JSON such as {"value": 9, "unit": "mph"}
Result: {"value": 120, "unit": "mph"}
